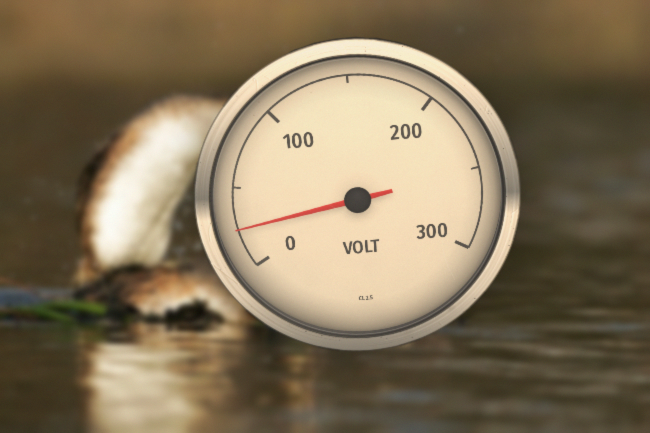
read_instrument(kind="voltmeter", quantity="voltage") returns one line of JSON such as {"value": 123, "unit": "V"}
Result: {"value": 25, "unit": "V"}
